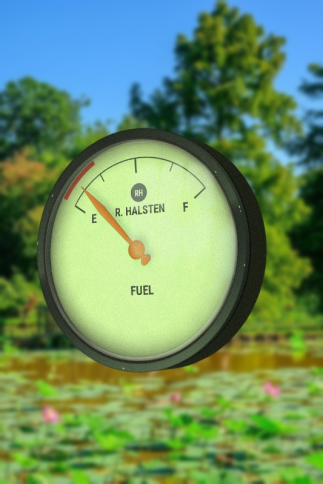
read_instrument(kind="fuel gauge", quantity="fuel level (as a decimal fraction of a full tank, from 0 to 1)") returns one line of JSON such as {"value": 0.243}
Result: {"value": 0.125}
